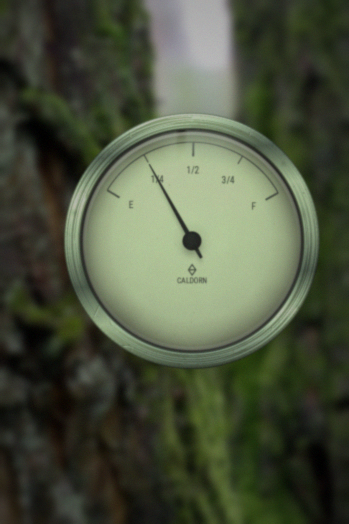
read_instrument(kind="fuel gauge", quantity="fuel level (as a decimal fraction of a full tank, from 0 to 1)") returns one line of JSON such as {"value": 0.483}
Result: {"value": 0.25}
